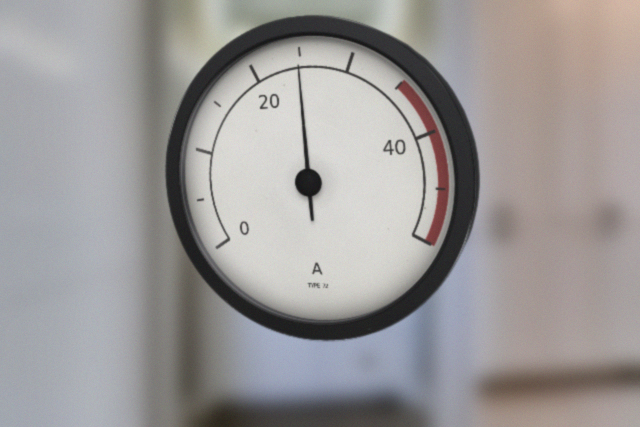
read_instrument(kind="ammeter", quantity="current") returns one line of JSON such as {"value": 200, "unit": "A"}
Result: {"value": 25, "unit": "A"}
